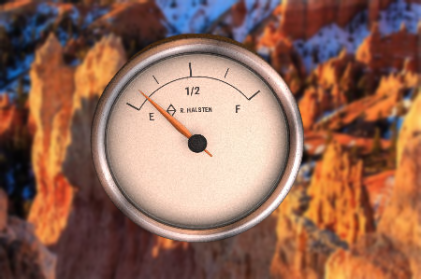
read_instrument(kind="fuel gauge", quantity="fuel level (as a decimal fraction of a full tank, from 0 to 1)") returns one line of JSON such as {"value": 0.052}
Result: {"value": 0.125}
